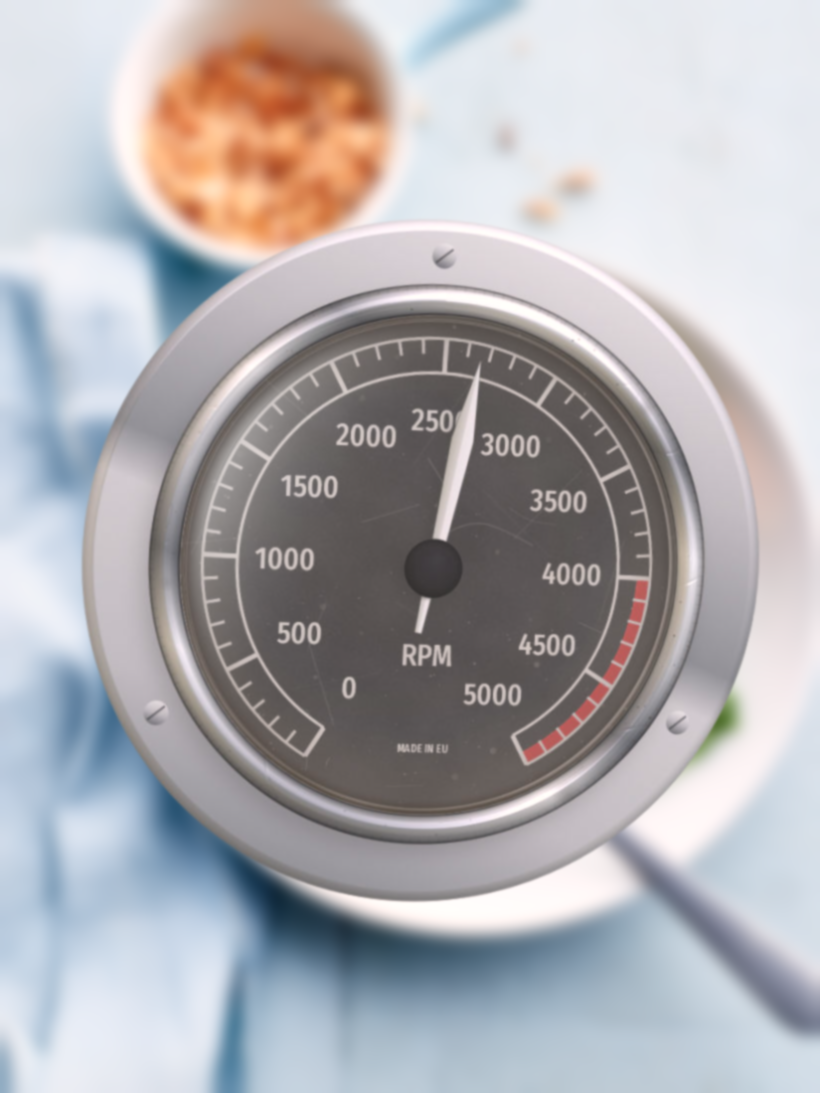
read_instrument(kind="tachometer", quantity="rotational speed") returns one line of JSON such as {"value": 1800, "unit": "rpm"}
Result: {"value": 2650, "unit": "rpm"}
